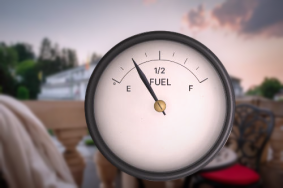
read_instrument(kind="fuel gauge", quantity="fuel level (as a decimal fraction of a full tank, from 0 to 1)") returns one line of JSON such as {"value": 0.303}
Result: {"value": 0.25}
